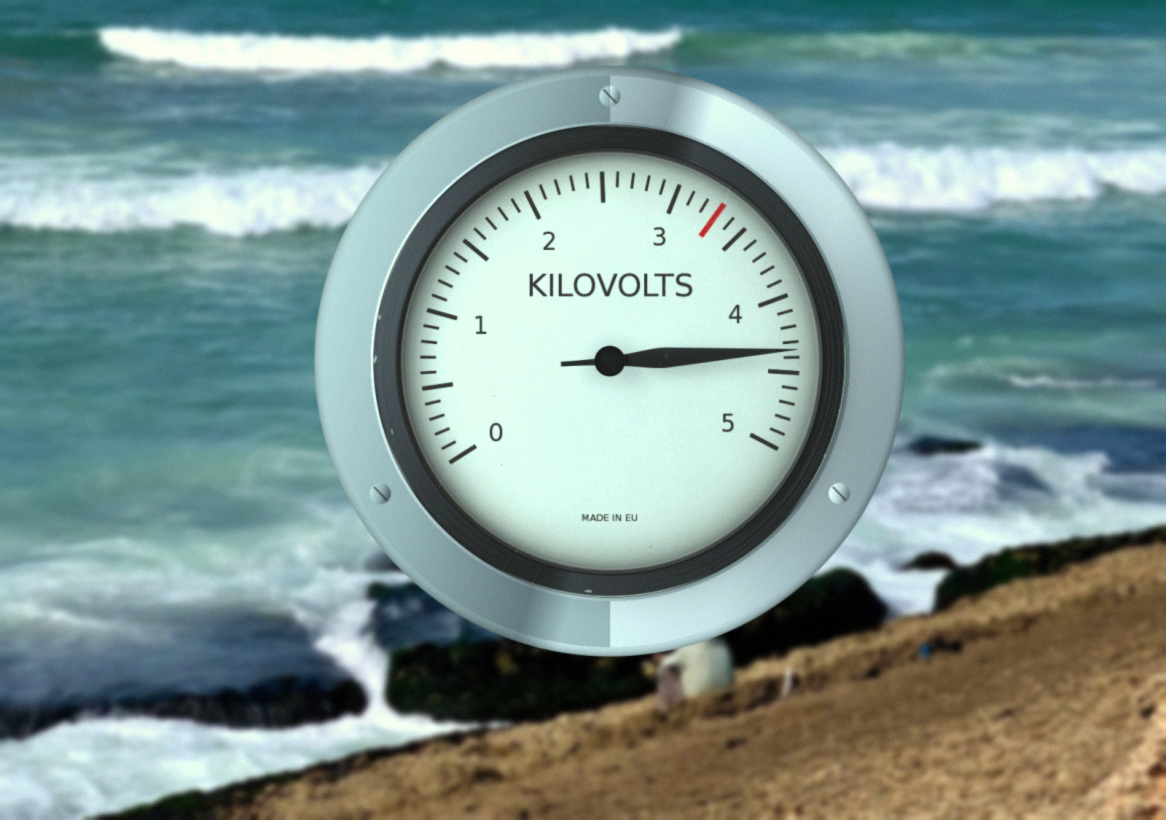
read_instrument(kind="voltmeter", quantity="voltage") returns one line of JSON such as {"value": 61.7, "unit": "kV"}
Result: {"value": 4.35, "unit": "kV"}
